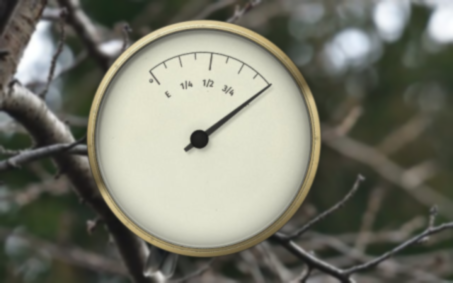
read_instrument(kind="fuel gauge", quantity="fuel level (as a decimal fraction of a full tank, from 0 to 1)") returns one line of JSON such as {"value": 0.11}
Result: {"value": 1}
